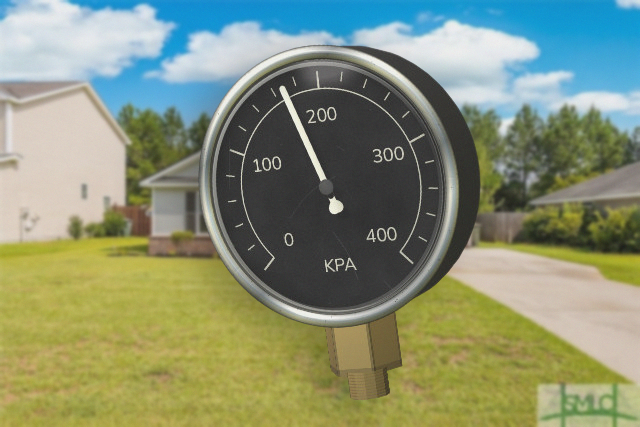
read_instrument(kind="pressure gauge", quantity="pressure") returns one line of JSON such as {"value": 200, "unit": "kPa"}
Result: {"value": 170, "unit": "kPa"}
